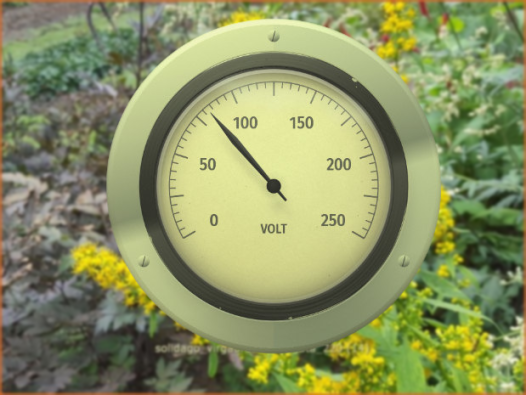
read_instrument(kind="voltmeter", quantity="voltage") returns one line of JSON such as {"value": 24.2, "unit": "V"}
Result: {"value": 82.5, "unit": "V"}
